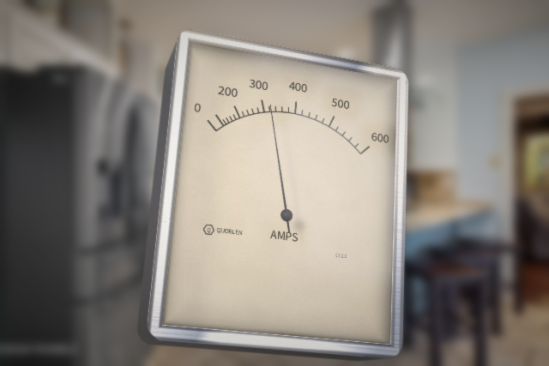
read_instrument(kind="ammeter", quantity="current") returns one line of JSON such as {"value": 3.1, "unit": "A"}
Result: {"value": 320, "unit": "A"}
